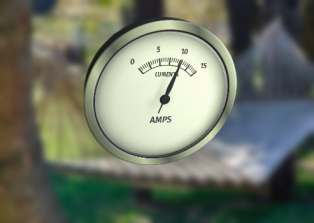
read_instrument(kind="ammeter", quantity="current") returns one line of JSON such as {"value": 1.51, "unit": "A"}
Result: {"value": 10, "unit": "A"}
